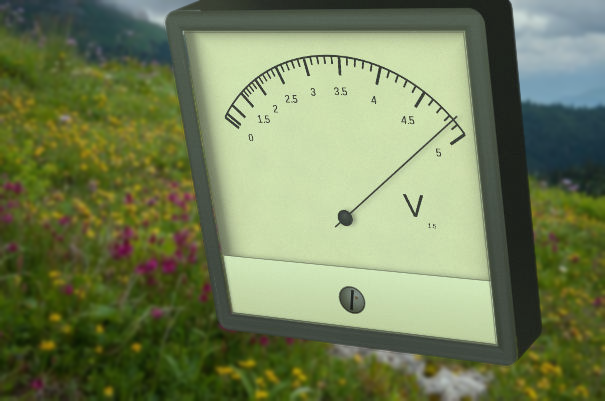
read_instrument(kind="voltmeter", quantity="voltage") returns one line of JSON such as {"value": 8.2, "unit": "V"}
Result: {"value": 4.85, "unit": "V"}
